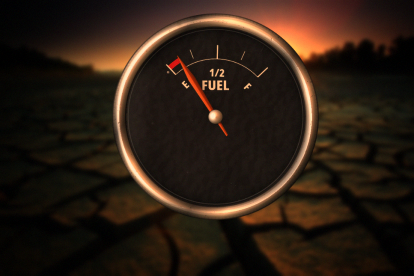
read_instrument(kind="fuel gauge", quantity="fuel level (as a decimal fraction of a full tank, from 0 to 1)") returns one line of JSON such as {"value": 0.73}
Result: {"value": 0.125}
